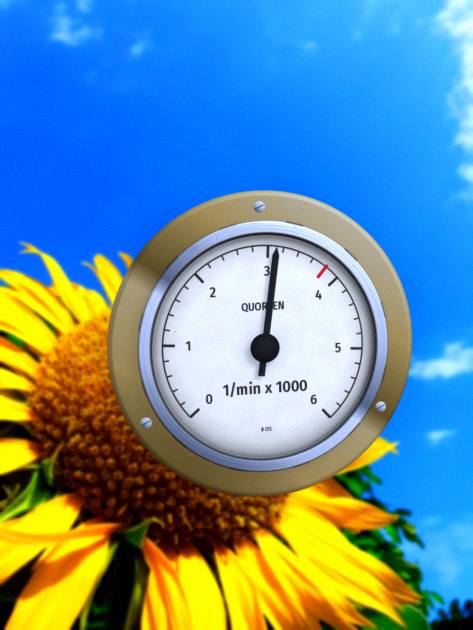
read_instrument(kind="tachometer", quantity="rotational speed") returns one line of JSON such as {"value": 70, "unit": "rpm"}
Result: {"value": 3100, "unit": "rpm"}
